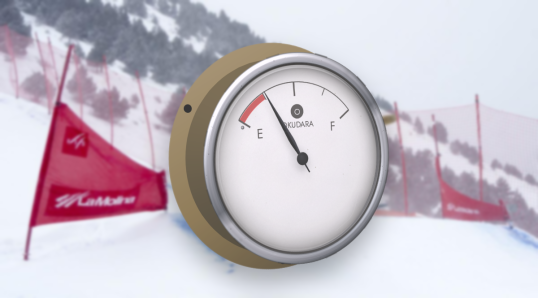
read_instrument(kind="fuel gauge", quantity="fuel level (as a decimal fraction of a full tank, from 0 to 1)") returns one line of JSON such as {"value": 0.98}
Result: {"value": 0.25}
